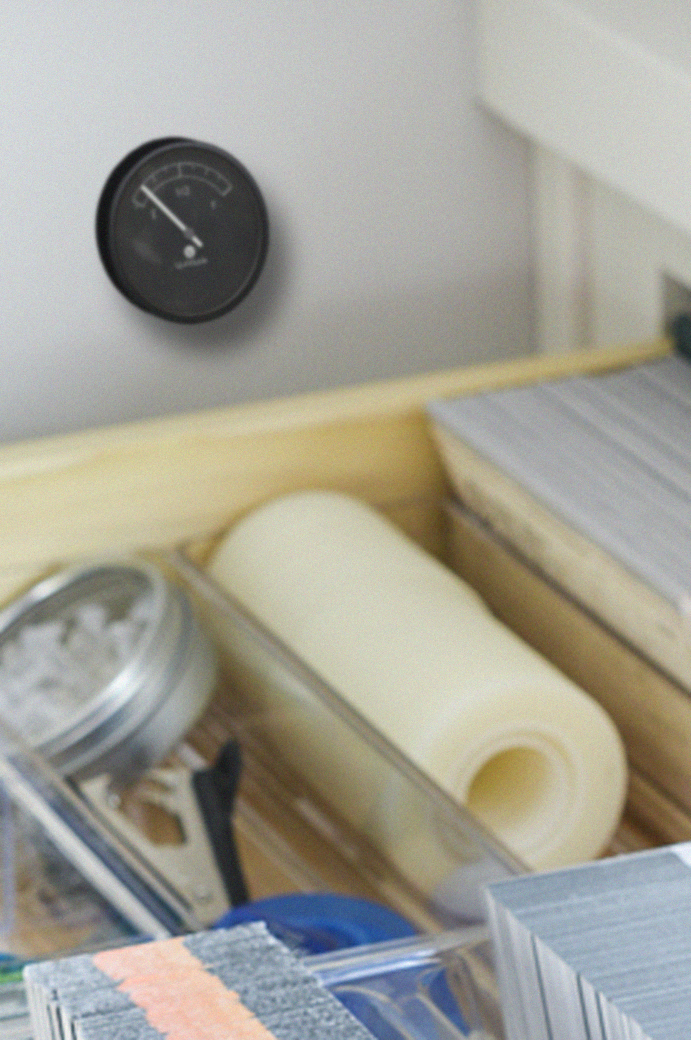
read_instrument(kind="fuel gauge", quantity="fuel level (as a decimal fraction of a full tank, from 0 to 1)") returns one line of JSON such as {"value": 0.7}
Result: {"value": 0.125}
